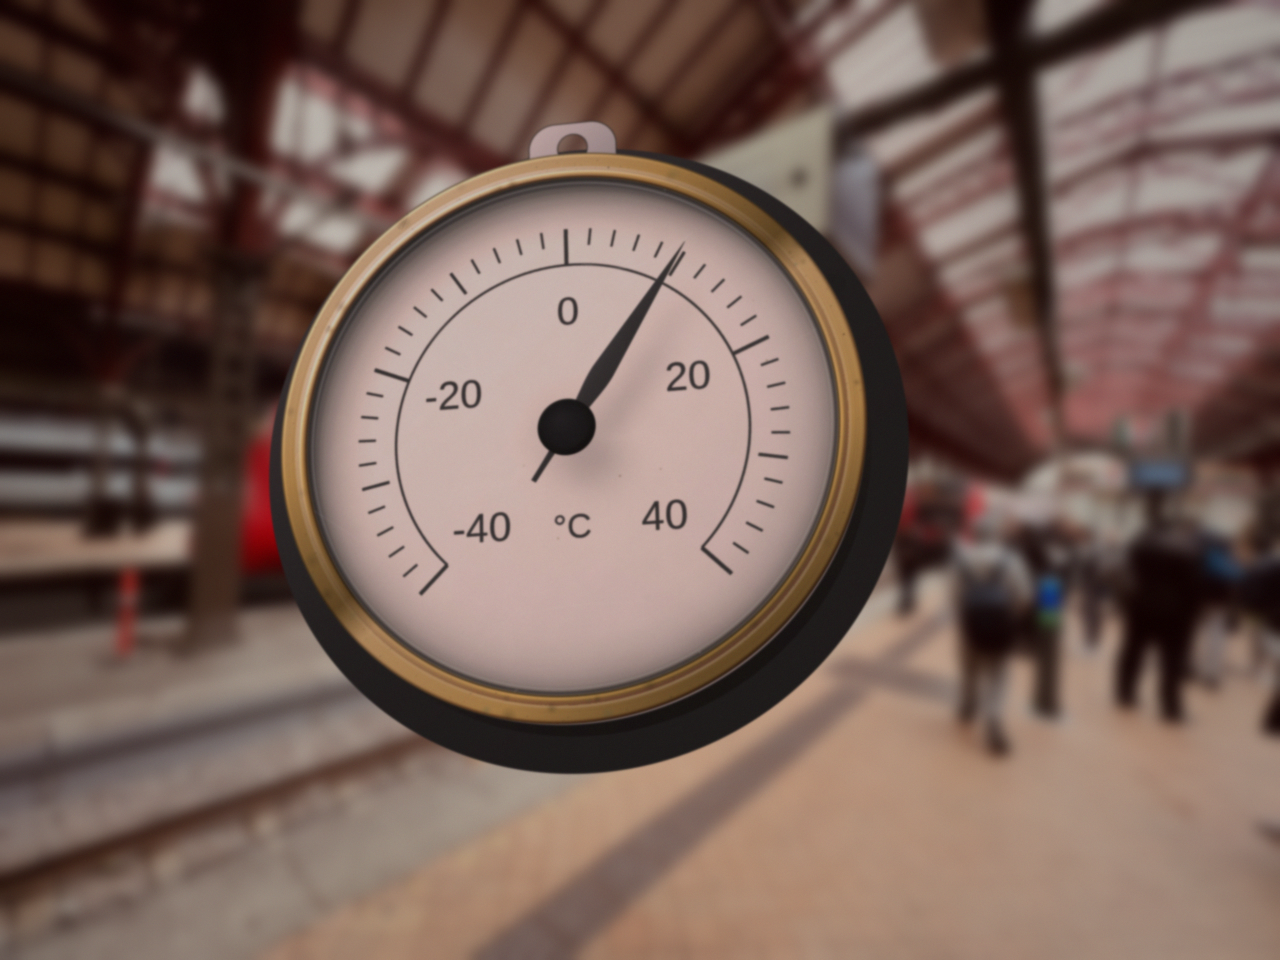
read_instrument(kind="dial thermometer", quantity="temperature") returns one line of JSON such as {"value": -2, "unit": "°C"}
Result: {"value": 10, "unit": "°C"}
